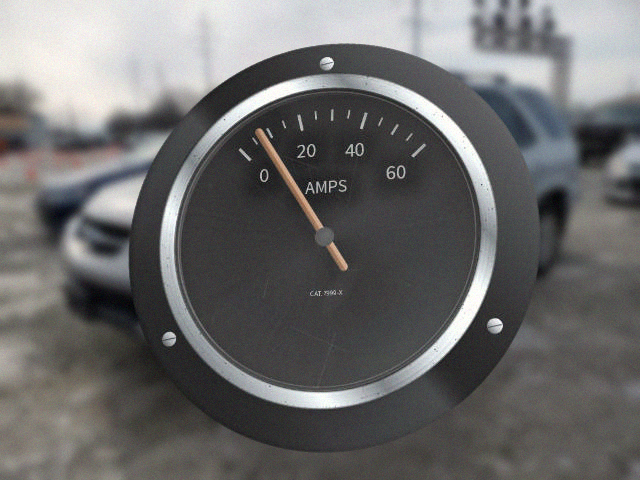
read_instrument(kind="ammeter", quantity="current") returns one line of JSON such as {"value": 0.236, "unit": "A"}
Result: {"value": 7.5, "unit": "A"}
